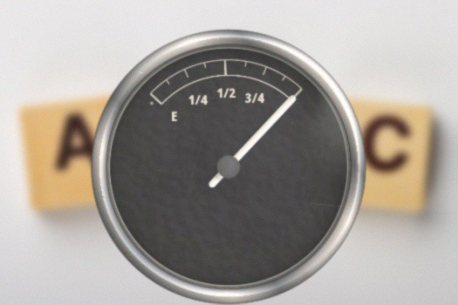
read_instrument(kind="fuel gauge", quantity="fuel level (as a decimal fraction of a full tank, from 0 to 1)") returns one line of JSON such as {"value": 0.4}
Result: {"value": 1}
